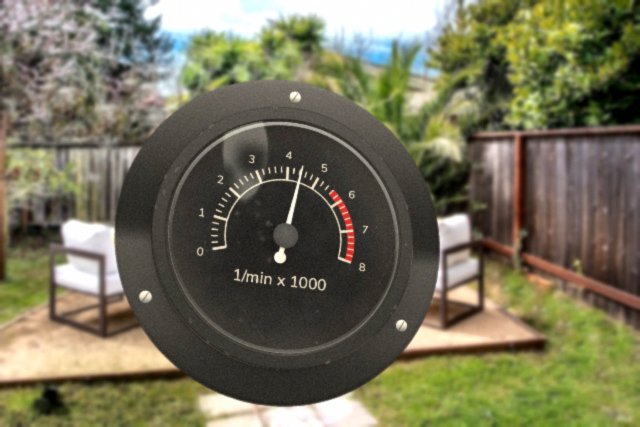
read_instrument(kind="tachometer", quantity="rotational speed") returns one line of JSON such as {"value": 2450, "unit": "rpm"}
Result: {"value": 4400, "unit": "rpm"}
